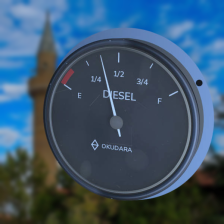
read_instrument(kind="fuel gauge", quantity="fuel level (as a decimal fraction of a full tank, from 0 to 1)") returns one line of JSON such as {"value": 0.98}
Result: {"value": 0.375}
